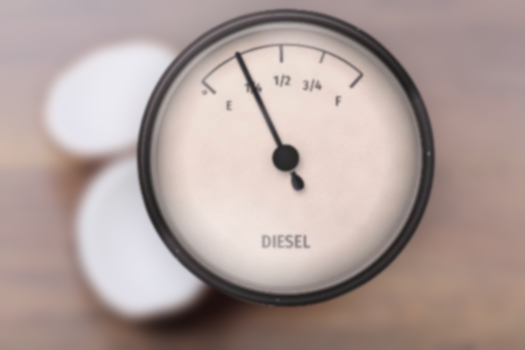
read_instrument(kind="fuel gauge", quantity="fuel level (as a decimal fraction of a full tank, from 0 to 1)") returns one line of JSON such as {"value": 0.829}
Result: {"value": 0.25}
